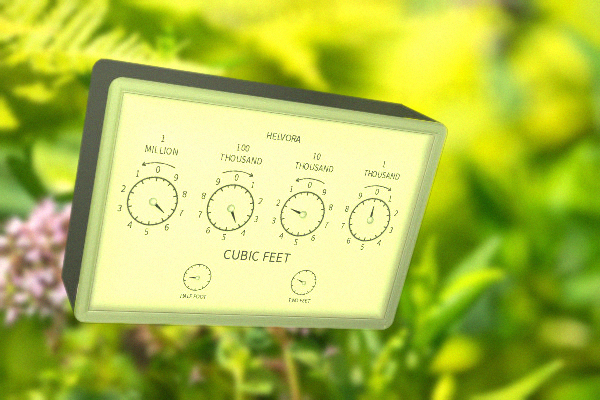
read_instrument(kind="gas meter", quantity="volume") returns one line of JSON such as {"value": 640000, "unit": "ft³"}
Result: {"value": 642000, "unit": "ft³"}
